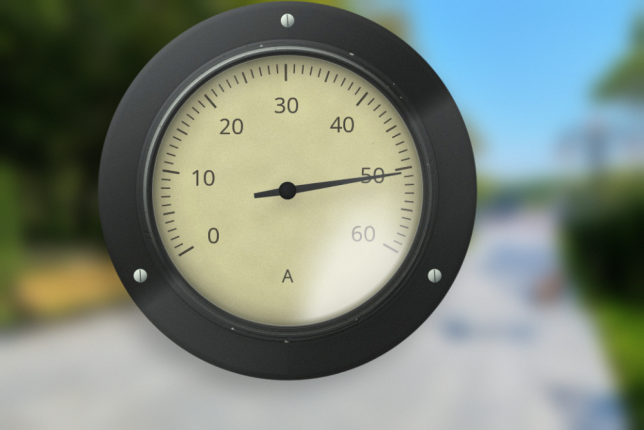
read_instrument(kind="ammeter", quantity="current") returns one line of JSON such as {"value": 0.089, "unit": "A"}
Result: {"value": 50.5, "unit": "A"}
